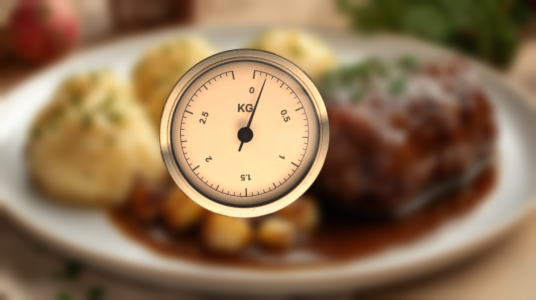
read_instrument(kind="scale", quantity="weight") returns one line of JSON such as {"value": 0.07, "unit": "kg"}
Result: {"value": 0.1, "unit": "kg"}
